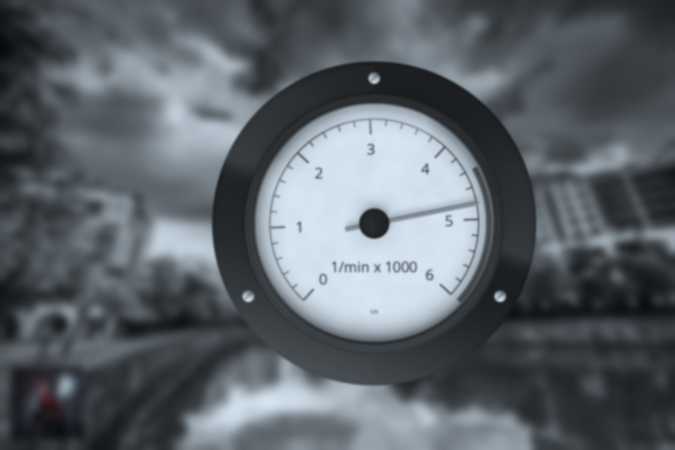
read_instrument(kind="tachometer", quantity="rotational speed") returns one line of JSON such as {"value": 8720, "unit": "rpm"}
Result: {"value": 4800, "unit": "rpm"}
